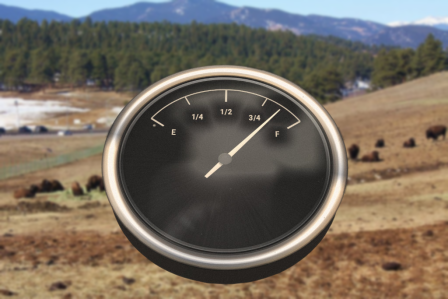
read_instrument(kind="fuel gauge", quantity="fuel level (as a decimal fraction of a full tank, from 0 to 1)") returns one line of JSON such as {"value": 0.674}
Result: {"value": 0.875}
